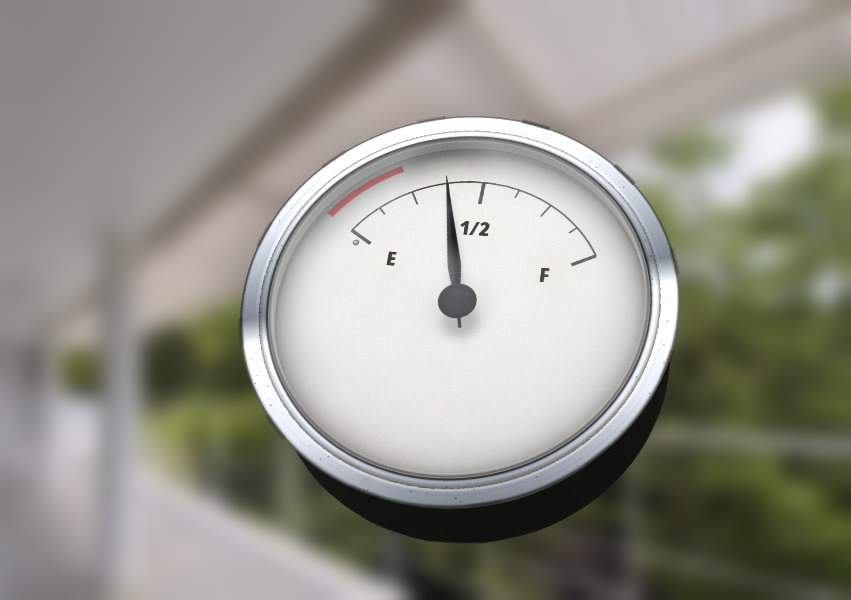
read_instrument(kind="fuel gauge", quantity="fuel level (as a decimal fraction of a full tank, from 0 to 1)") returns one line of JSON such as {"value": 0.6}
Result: {"value": 0.375}
